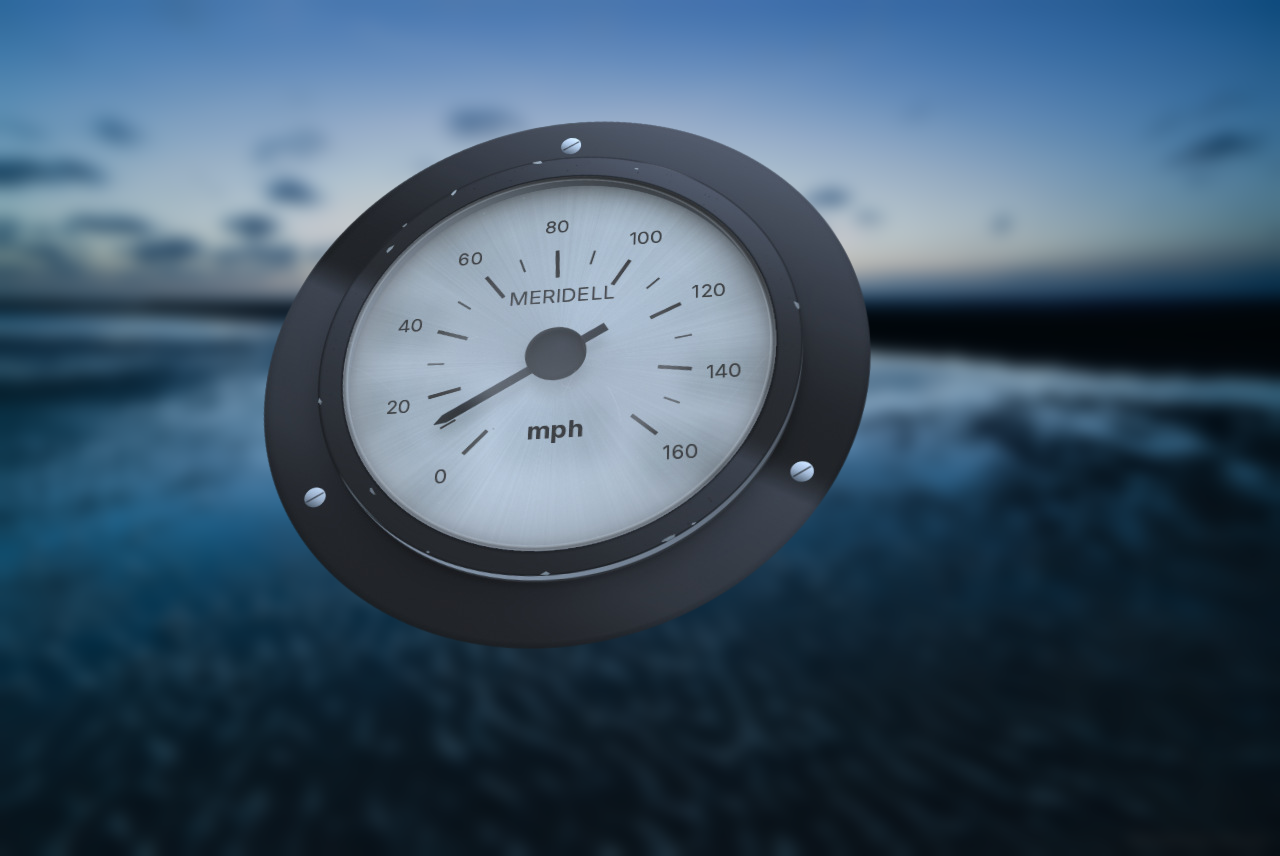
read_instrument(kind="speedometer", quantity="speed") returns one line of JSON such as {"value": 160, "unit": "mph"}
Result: {"value": 10, "unit": "mph"}
